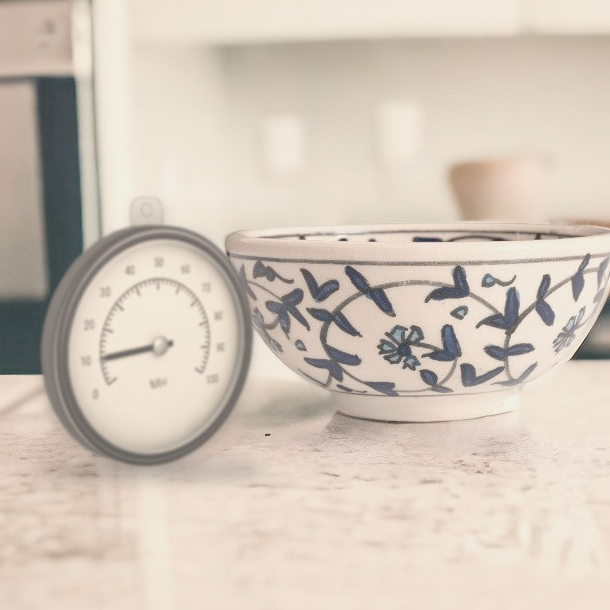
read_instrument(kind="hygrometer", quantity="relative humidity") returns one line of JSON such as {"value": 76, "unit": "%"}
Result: {"value": 10, "unit": "%"}
